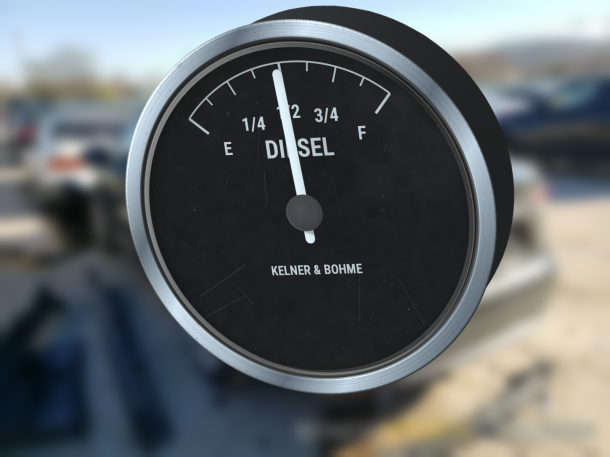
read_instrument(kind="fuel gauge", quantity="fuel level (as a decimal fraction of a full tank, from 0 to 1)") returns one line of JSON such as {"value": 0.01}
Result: {"value": 0.5}
